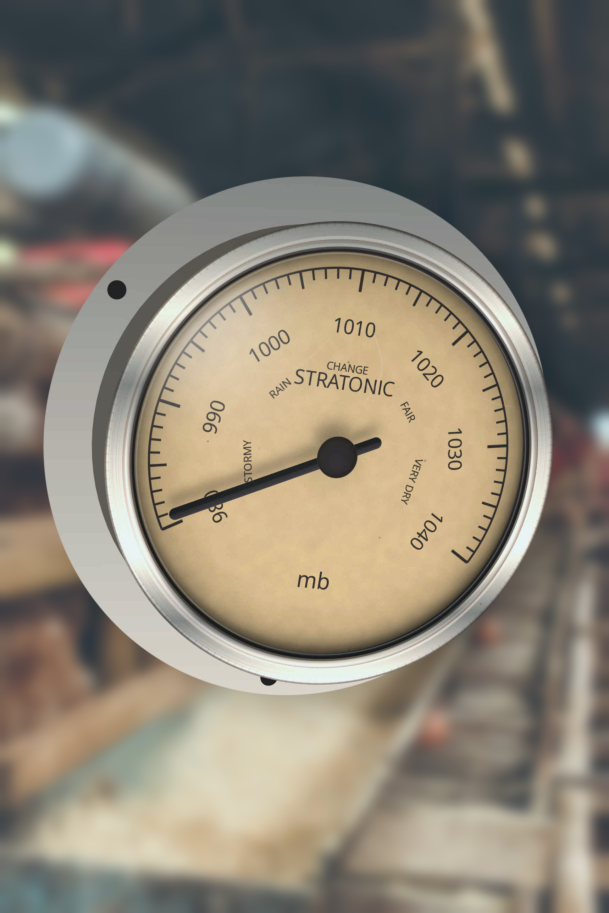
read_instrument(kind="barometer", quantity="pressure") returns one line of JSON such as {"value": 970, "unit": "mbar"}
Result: {"value": 981, "unit": "mbar"}
